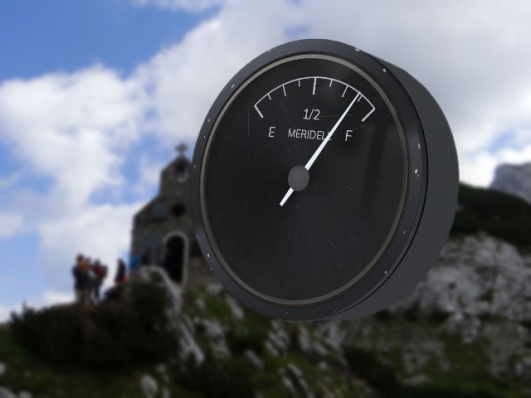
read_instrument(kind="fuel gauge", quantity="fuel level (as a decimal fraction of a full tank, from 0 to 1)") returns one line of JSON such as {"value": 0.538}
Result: {"value": 0.875}
